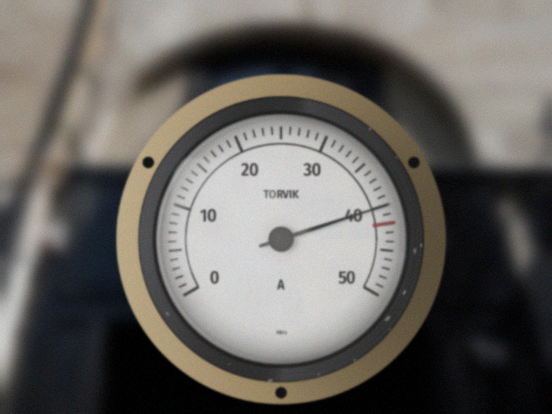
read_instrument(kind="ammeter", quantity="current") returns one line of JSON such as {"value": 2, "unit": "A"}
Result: {"value": 40, "unit": "A"}
